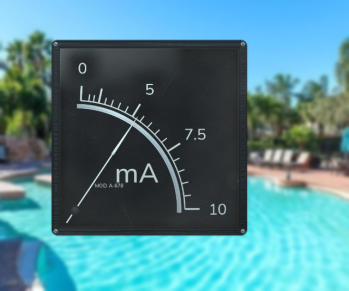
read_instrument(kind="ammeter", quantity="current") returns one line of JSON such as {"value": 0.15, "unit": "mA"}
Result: {"value": 5.25, "unit": "mA"}
